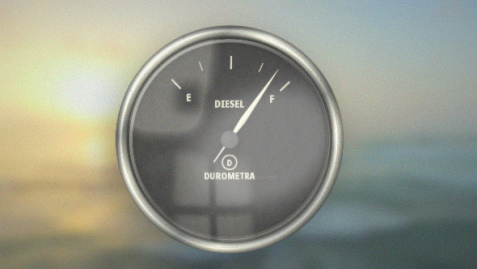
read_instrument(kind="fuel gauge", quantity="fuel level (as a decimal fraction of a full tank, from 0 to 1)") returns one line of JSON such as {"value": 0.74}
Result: {"value": 0.875}
